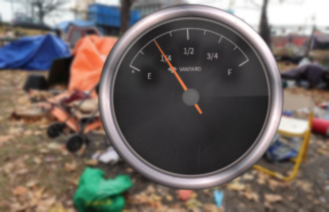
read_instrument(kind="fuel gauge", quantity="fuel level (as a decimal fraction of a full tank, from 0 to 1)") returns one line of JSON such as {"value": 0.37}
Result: {"value": 0.25}
